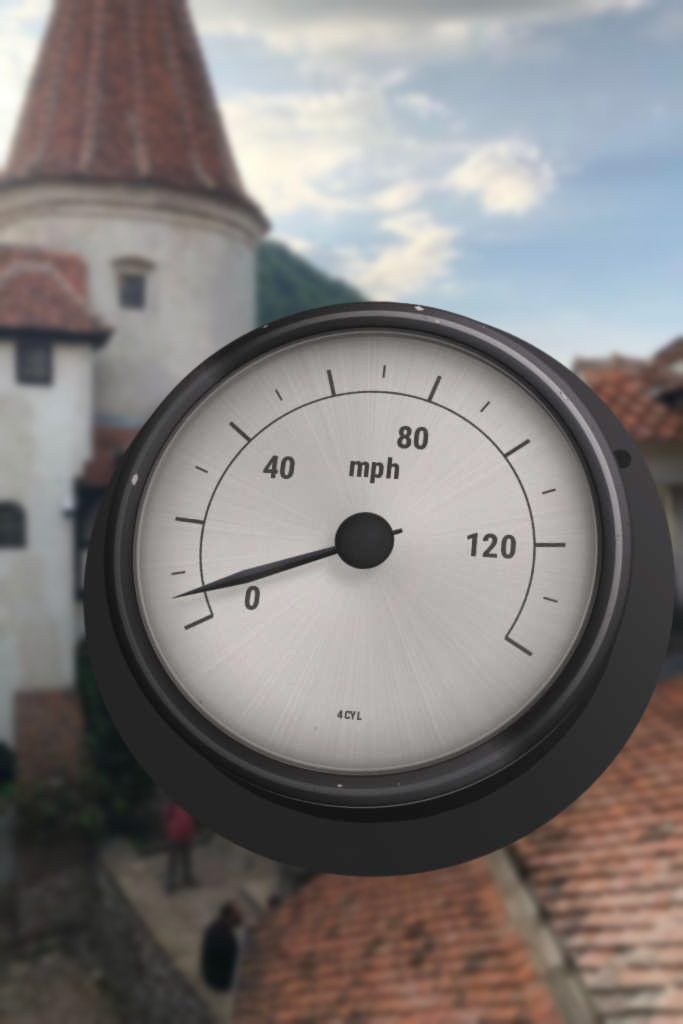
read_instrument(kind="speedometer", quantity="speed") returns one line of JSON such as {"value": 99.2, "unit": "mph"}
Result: {"value": 5, "unit": "mph"}
